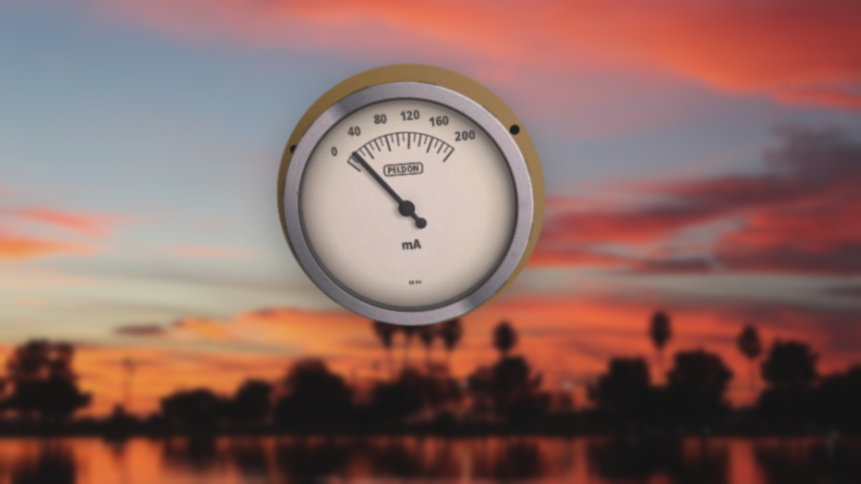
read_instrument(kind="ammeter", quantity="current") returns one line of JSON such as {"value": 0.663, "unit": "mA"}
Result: {"value": 20, "unit": "mA"}
